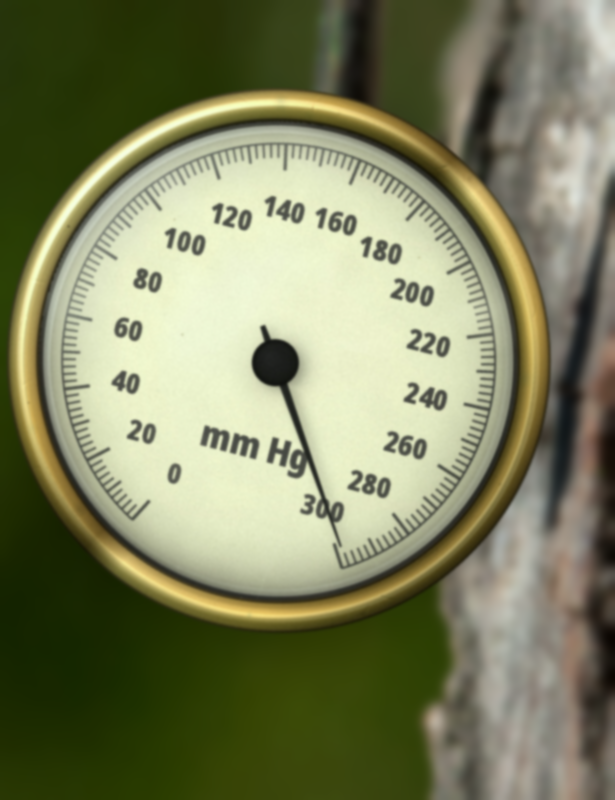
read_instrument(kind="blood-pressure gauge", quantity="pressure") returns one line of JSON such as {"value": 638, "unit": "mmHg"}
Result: {"value": 298, "unit": "mmHg"}
